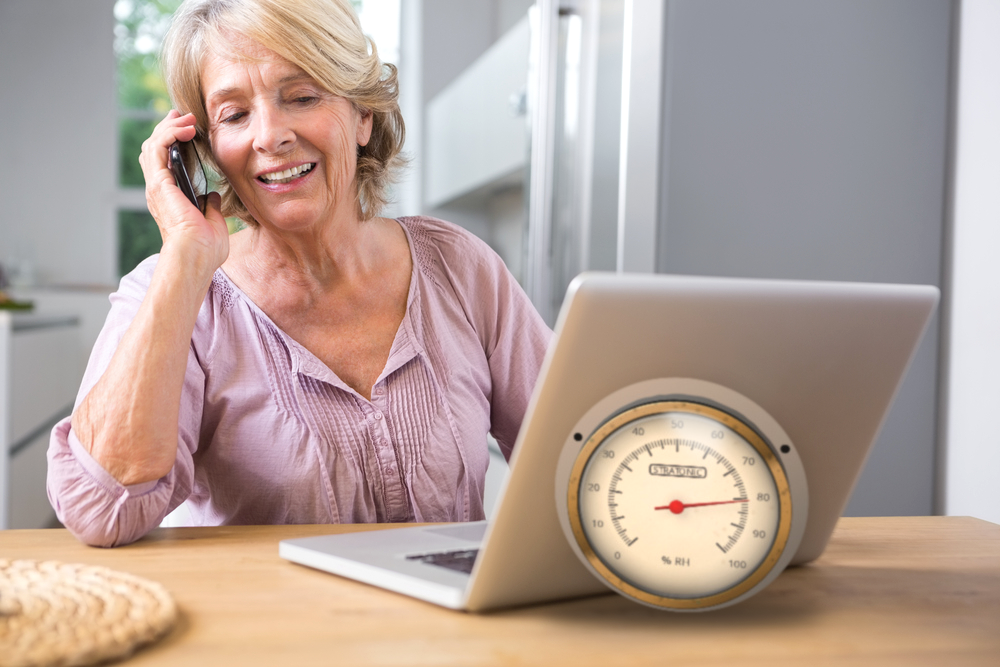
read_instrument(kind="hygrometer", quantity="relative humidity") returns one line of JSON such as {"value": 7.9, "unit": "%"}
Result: {"value": 80, "unit": "%"}
